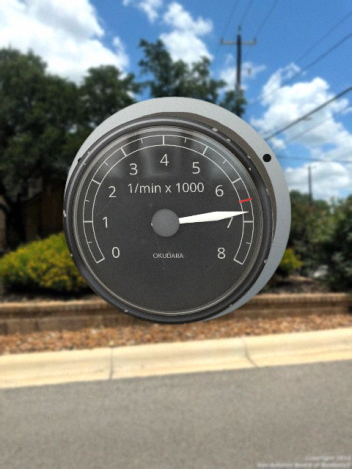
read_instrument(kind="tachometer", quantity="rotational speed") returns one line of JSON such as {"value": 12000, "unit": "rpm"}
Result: {"value": 6750, "unit": "rpm"}
